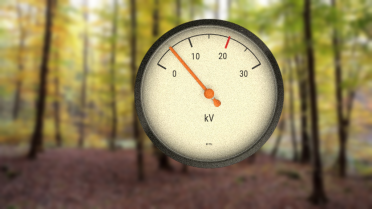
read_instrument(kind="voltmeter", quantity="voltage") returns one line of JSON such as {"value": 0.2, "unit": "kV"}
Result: {"value": 5, "unit": "kV"}
